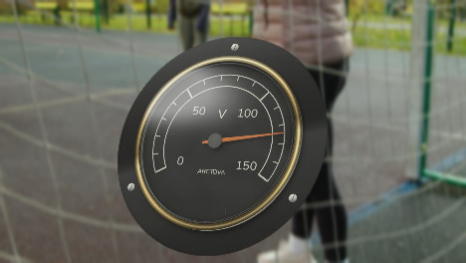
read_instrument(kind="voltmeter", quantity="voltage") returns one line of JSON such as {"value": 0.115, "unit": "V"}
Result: {"value": 125, "unit": "V"}
